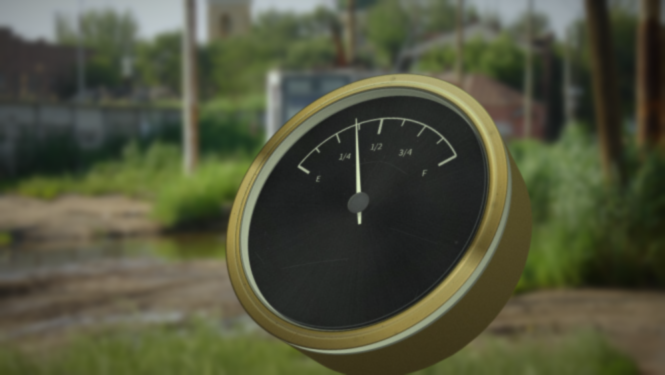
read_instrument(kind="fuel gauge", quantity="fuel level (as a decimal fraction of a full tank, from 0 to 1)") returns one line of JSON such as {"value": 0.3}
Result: {"value": 0.375}
